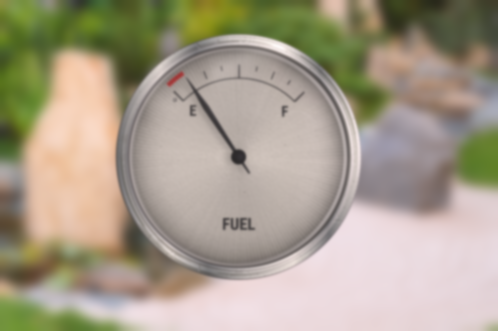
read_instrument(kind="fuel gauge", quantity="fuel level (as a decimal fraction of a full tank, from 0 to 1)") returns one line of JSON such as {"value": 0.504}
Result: {"value": 0.125}
